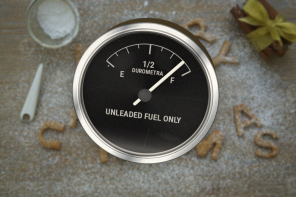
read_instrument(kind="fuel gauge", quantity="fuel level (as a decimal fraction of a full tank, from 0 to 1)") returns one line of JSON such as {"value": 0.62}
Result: {"value": 0.875}
